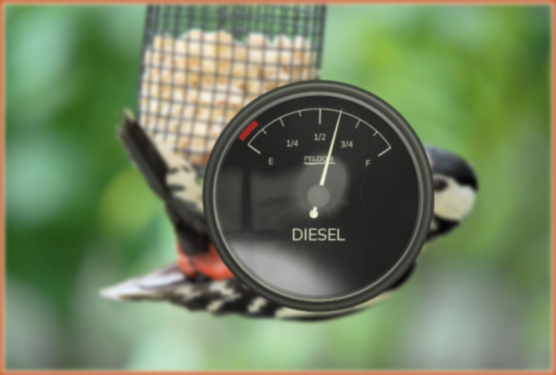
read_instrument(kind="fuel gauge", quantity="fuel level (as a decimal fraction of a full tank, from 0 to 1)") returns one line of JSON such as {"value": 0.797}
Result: {"value": 0.625}
